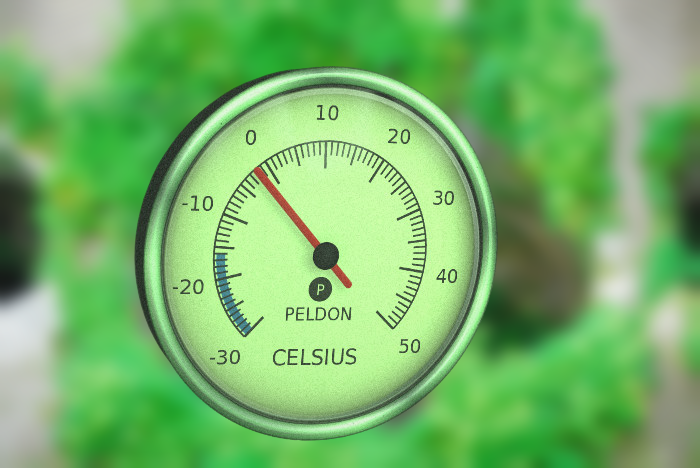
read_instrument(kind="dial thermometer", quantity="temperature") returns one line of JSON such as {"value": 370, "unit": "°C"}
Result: {"value": -2, "unit": "°C"}
